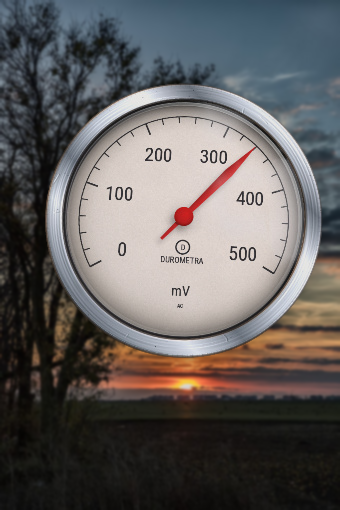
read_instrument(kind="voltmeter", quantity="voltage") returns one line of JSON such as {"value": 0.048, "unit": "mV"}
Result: {"value": 340, "unit": "mV"}
